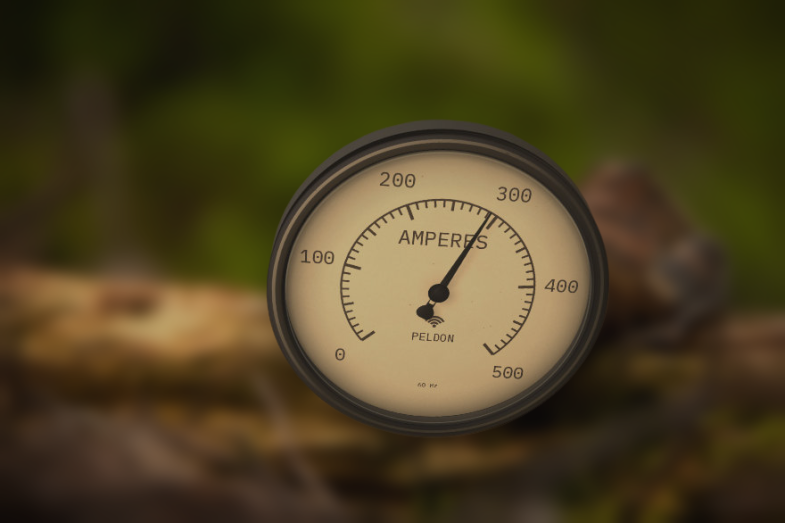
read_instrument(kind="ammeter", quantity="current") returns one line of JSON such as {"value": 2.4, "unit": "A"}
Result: {"value": 290, "unit": "A"}
